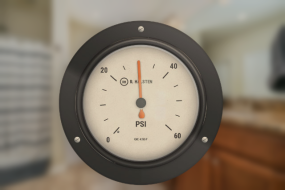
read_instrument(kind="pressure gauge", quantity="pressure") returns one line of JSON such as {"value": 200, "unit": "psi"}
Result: {"value": 30, "unit": "psi"}
